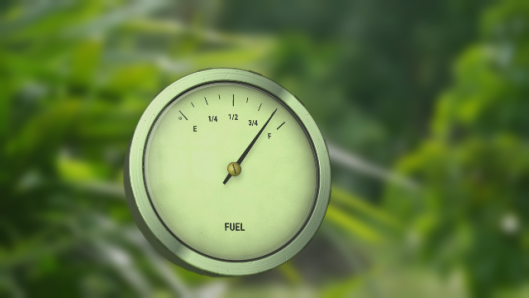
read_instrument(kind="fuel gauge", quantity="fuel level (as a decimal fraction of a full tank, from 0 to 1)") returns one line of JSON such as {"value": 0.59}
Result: {"value": 0.875}
